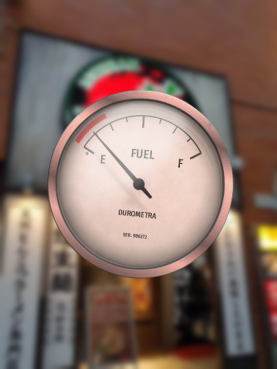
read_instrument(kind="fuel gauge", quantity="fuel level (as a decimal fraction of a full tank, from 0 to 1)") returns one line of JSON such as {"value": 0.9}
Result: {"value": 0.125}
